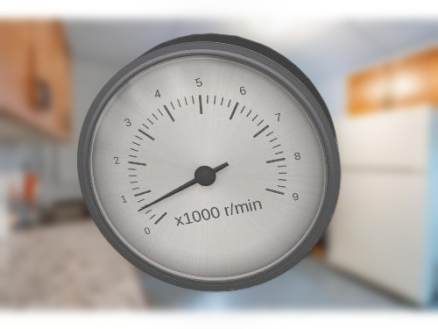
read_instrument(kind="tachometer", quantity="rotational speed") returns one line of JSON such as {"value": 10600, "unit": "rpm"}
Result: {"value": 600, "unit": "rpm"}
